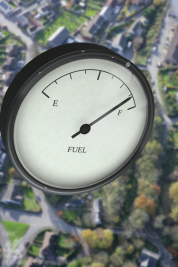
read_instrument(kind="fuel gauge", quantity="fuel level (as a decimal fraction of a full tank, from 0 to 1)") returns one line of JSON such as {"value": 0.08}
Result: {"value": 0.875}
